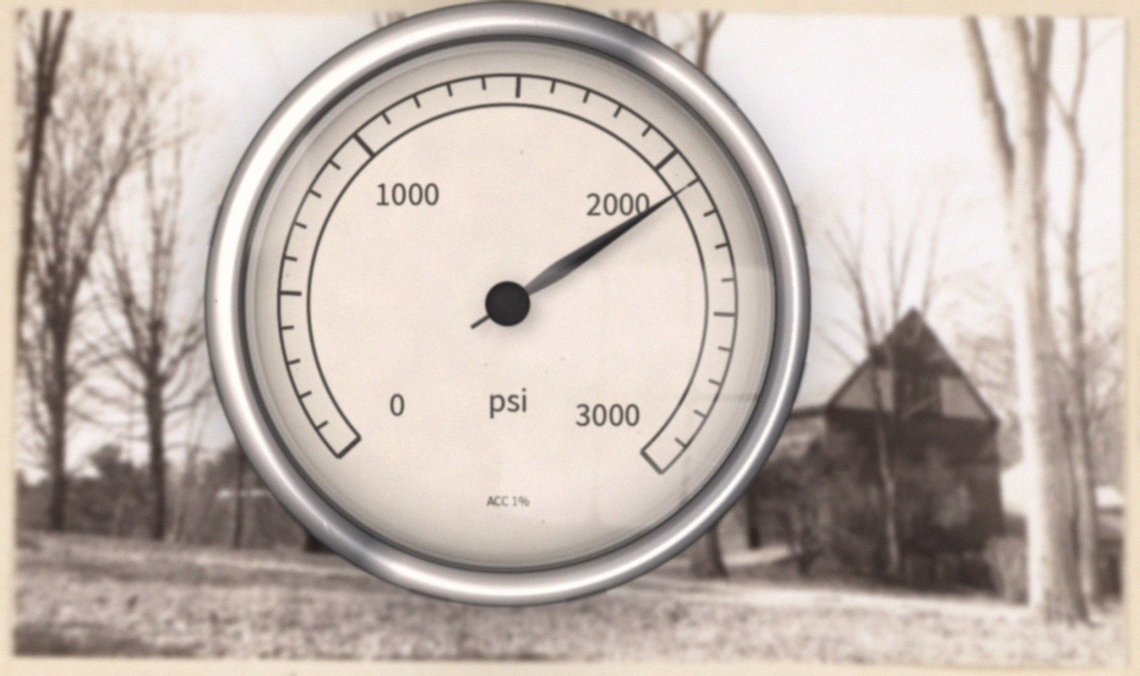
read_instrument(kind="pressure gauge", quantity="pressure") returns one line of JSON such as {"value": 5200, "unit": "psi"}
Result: {"value": 2100, "unit": "psi"}
